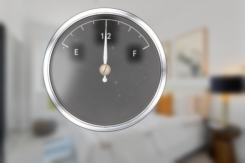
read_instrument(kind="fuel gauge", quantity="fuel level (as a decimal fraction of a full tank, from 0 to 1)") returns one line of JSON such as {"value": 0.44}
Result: {"value": 0.5}
